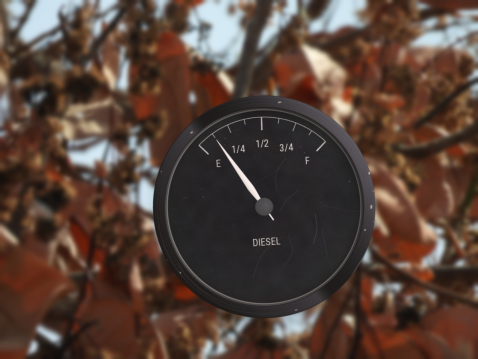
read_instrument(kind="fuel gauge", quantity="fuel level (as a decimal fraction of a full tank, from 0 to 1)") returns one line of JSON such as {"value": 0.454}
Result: {"value": 0.125}
